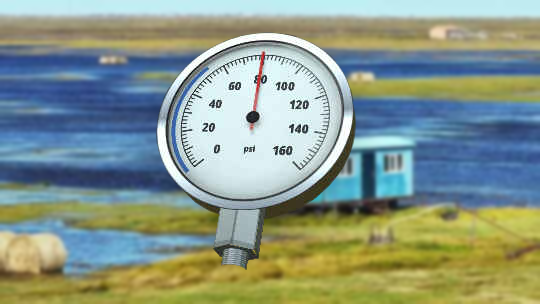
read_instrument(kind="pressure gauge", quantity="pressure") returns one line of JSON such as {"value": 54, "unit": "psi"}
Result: {"value": 80, "unit": "psi"}
